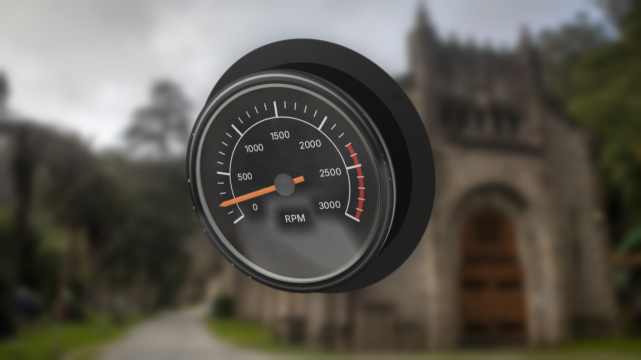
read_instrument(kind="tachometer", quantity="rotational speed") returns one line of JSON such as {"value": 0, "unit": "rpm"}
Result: {"value": 200, "unit": "rpm"}
